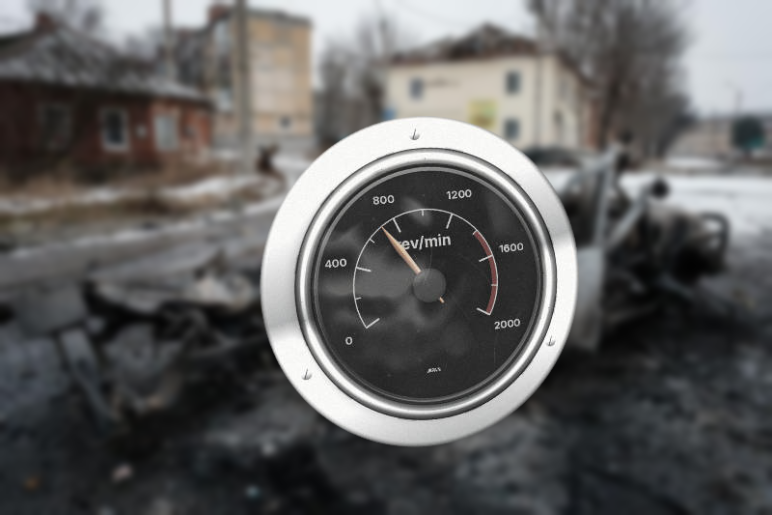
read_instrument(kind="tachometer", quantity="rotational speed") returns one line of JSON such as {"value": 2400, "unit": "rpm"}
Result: {"value": 700, "unit": "rpm"}
